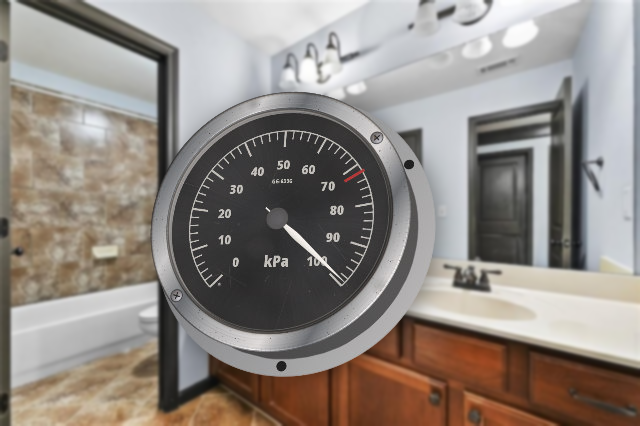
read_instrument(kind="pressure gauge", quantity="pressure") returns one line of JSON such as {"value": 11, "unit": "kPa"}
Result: {"value": 99, "unit": "kPa"}
